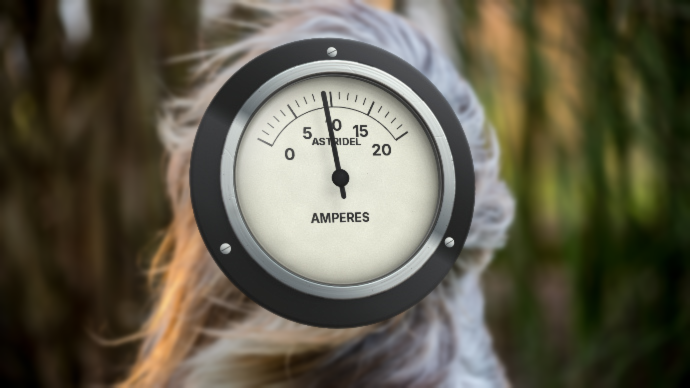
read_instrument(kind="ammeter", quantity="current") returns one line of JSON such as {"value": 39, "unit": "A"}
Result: {"value": 9, "unit": "A"}
